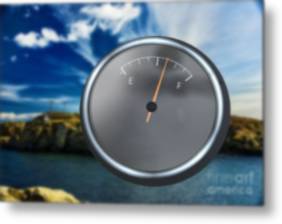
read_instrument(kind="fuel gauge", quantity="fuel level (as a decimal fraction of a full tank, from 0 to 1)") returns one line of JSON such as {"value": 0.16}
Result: {"value": 0.625}
